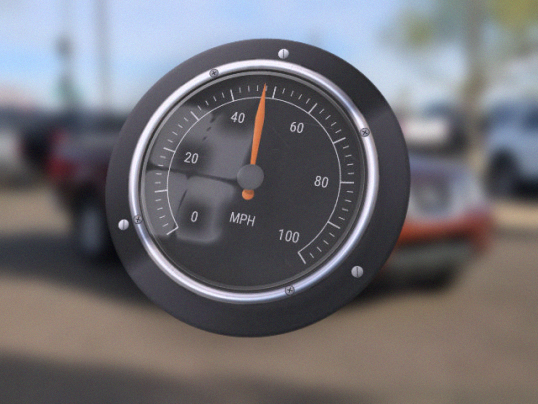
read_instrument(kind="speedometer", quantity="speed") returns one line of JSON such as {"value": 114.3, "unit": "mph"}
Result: {"value": 48, "unit": "mph"}
